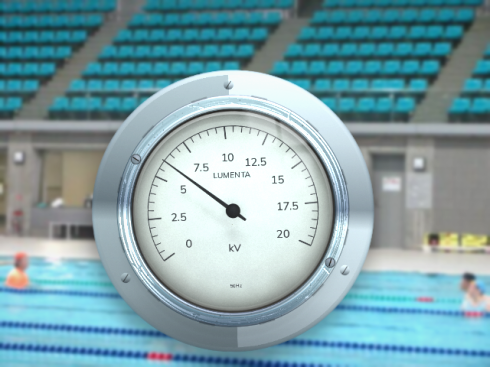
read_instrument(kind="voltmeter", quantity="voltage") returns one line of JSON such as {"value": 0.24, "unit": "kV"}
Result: {"value": 6, "unit": "kV"}
